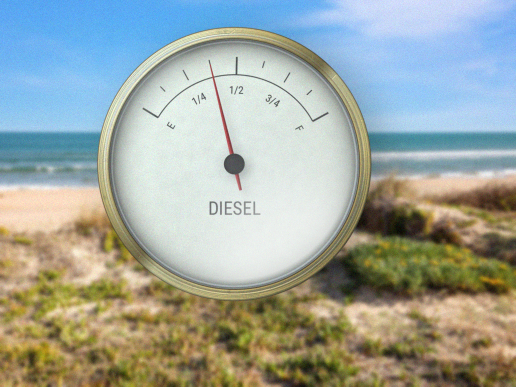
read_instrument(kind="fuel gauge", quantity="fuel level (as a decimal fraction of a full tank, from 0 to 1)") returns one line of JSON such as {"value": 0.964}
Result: {"value": 0.375}
